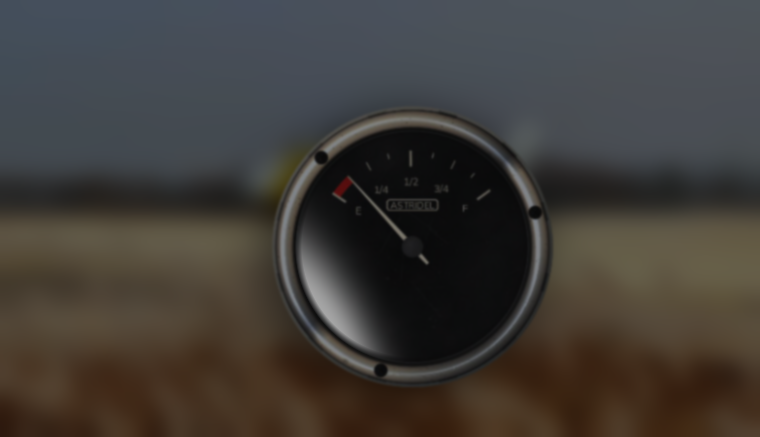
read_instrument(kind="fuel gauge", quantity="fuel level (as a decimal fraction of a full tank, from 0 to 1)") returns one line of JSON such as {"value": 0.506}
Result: {"value": 0.125}
